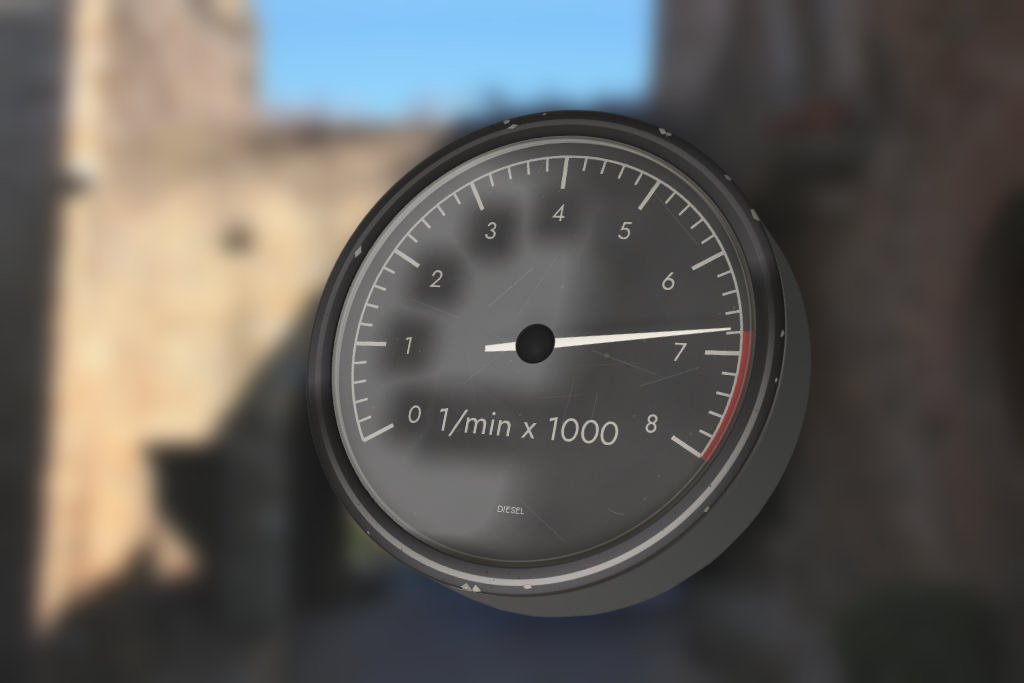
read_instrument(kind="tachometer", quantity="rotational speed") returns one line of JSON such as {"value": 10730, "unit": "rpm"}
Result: {"value": 6800, "unit": "rpm"}
